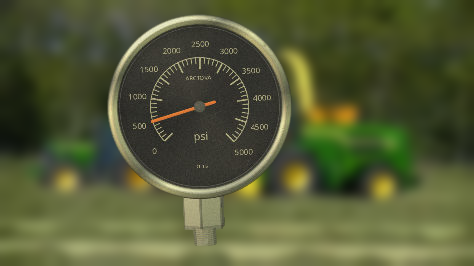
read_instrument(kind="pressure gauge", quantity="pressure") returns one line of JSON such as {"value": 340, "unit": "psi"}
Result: {"value": 500, "unit": "psi"}
